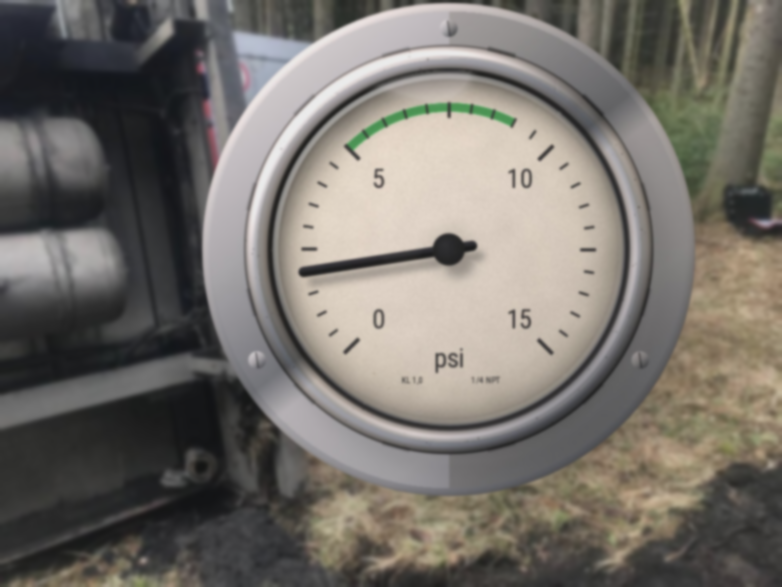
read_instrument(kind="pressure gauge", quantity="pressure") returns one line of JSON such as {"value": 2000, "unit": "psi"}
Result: {"value": 2, "unit": "psi"}
